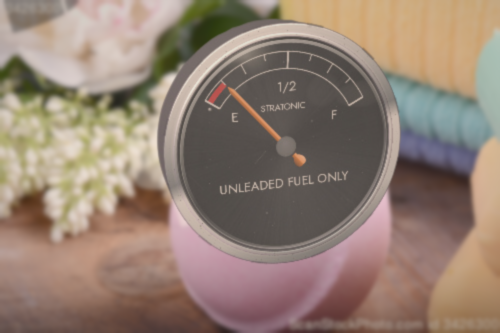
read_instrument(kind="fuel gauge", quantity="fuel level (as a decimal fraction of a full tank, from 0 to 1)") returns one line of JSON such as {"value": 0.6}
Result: {"value": 0.125}
